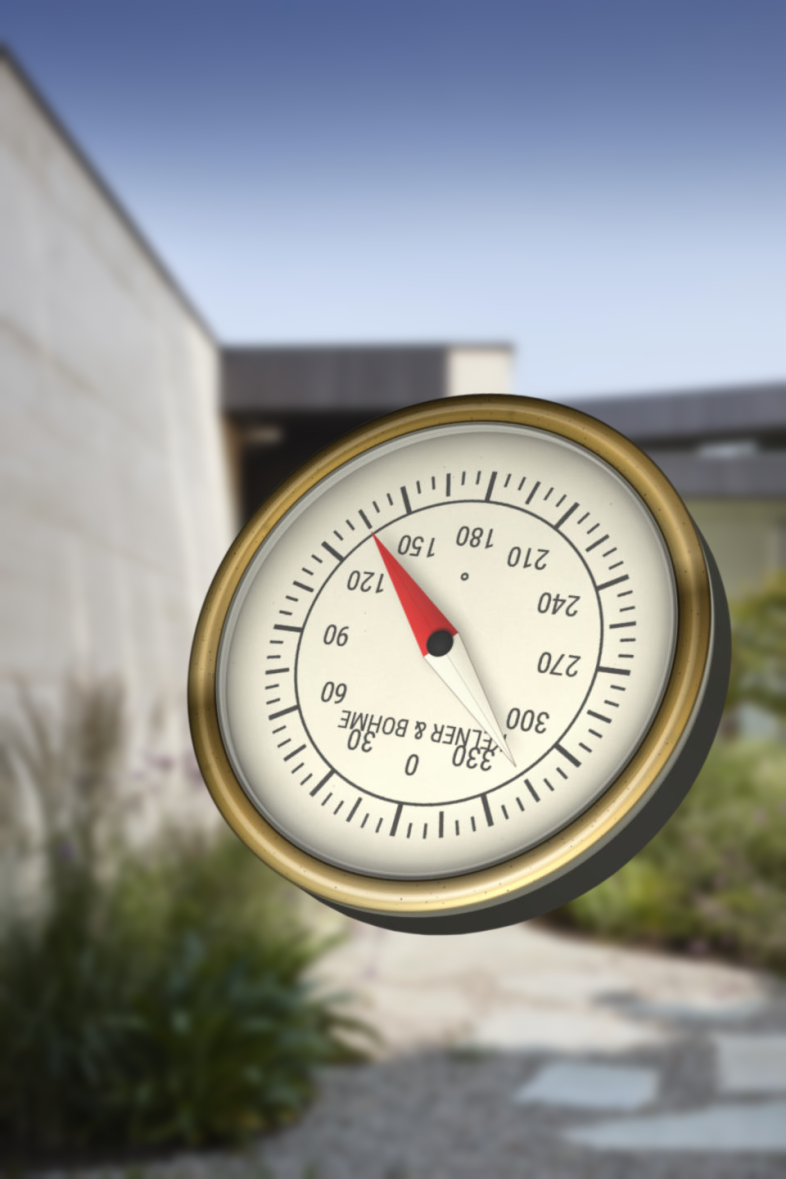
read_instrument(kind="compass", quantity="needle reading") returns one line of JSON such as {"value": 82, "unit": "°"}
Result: {"value": 135, "unit": "°"}
